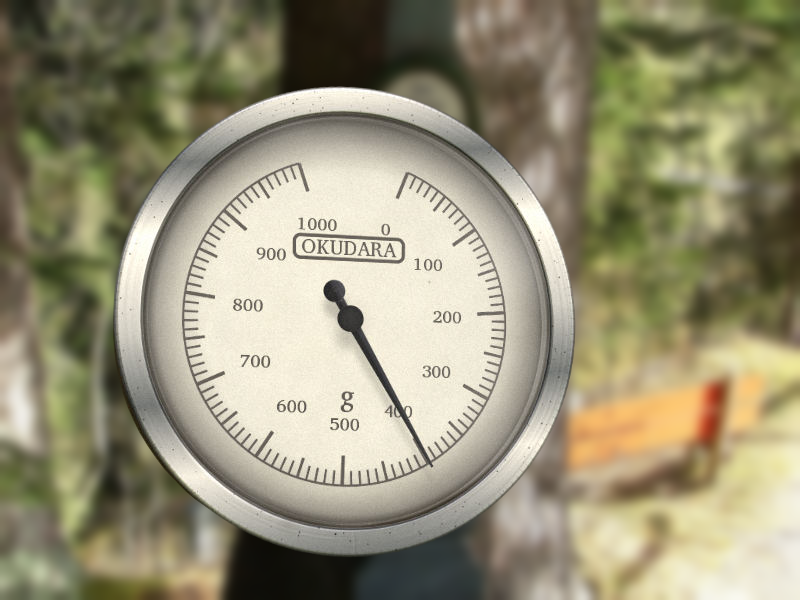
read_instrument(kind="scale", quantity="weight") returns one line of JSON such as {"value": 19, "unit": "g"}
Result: {"value": 400, "unit": "g"}
